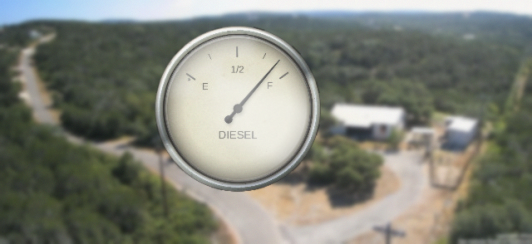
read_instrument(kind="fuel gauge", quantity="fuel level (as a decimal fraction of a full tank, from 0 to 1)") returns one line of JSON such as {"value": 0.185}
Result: {"value": 0.875}
